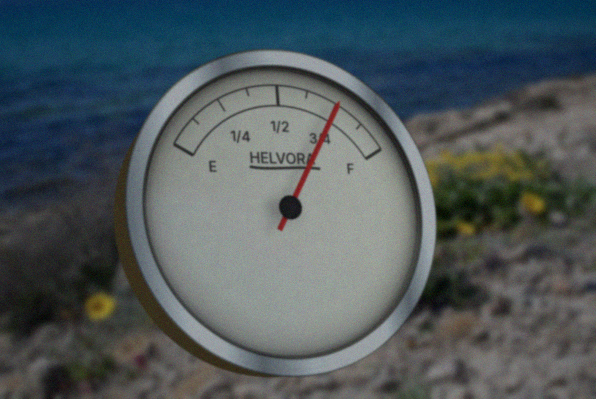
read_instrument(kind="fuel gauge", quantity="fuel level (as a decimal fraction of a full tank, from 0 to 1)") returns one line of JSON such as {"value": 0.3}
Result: {"value": 0.75}
